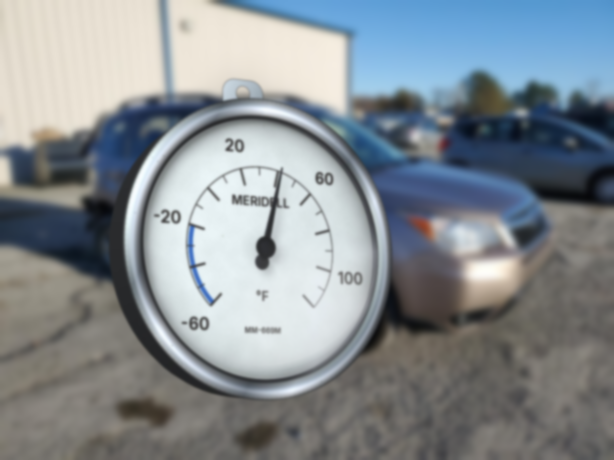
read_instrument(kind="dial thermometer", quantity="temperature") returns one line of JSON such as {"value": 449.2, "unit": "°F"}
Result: {"value": 40, "unit": "°F"}
